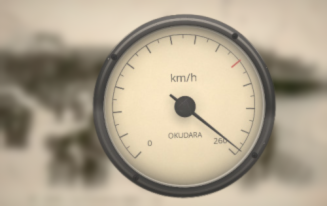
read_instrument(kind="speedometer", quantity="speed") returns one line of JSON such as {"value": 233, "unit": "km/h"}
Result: {"value": 255, "unit": "km/h"}
